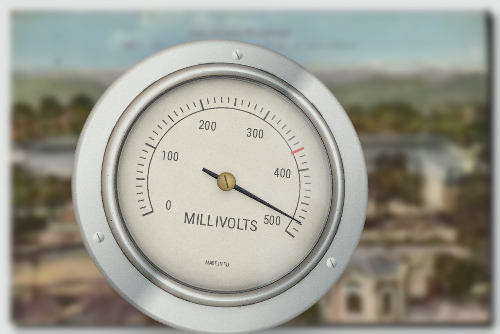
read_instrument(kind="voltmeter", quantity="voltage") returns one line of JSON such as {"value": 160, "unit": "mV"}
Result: {"value": 480, "unit": "mV"}
